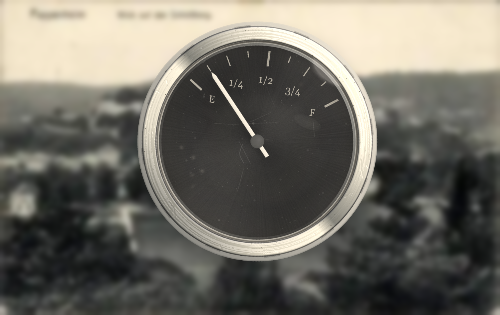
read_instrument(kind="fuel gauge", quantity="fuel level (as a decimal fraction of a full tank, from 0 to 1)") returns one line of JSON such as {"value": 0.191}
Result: {"value": 0.125}
